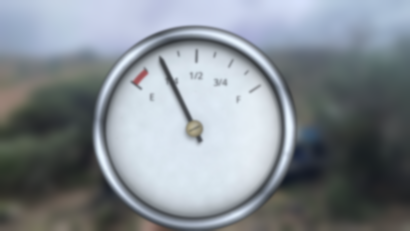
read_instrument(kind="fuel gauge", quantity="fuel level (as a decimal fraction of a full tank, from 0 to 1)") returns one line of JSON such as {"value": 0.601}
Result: {"value": 0.25}
